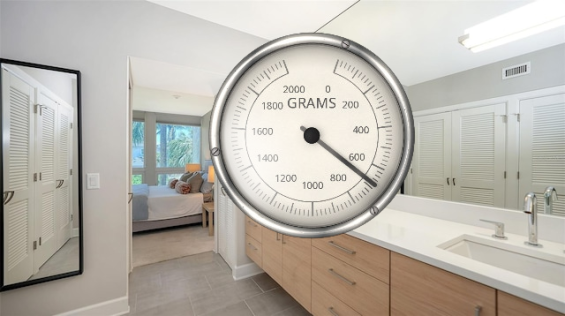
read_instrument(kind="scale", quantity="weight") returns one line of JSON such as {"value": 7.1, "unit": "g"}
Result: {"value": 680, "unit": "g"}
